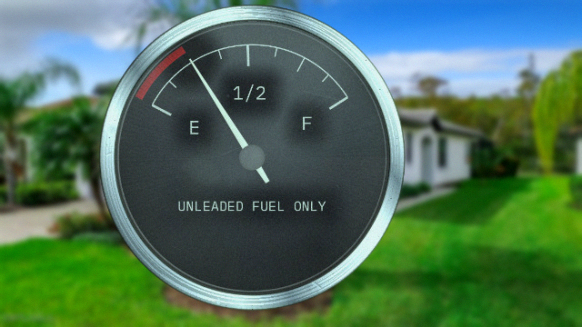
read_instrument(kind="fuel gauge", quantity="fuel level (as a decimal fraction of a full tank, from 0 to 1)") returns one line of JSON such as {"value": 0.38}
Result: {"value": 0.25}
